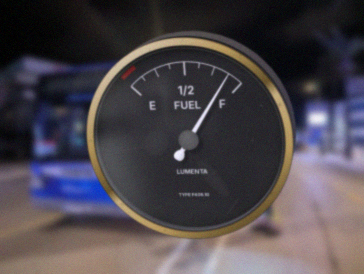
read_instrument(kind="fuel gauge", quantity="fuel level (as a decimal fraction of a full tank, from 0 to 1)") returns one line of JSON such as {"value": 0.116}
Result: {"value": 0.875}
